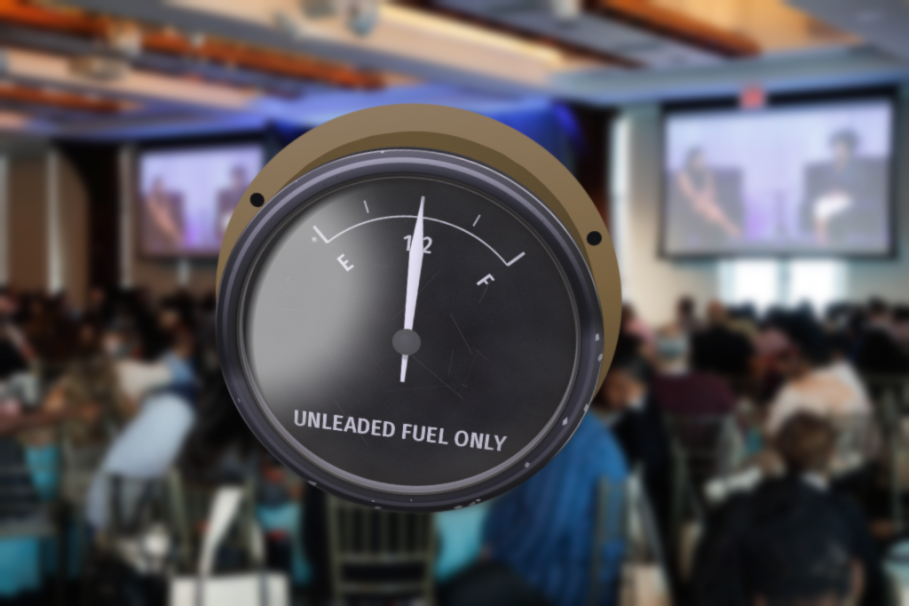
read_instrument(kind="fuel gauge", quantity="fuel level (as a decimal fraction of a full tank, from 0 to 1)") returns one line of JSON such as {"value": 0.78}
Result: {"value": 0.5}
